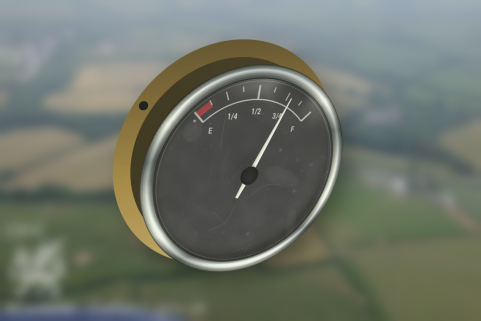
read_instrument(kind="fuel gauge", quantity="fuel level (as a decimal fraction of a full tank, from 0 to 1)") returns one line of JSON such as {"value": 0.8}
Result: {"value": 0.75}
